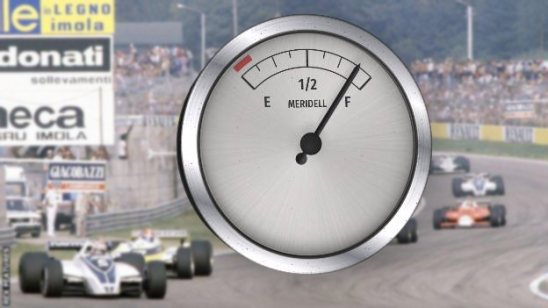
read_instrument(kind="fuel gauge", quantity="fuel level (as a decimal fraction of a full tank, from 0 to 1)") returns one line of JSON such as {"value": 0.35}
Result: {"value": 0.875}
